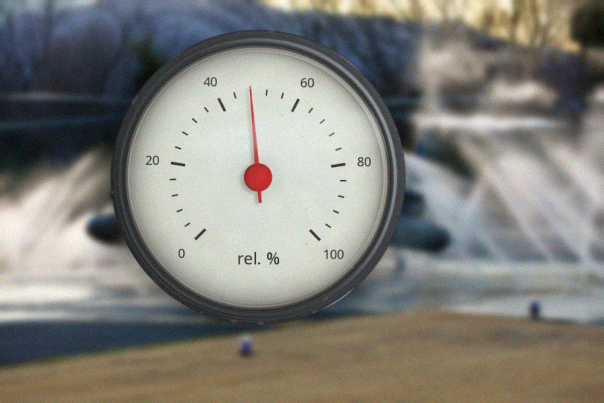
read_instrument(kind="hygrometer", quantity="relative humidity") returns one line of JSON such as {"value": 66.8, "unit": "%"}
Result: {"value": 48, "unit": "%"}
